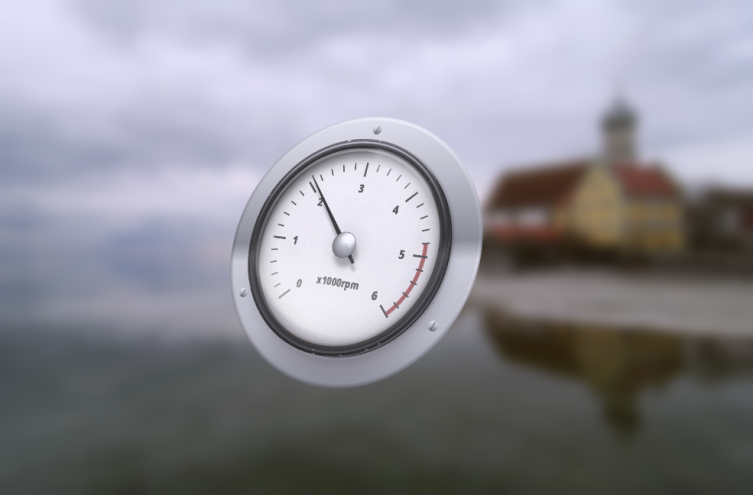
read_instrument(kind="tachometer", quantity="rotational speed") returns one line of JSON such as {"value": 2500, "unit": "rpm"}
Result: {"value": 2100, "unit": "rpm"}
